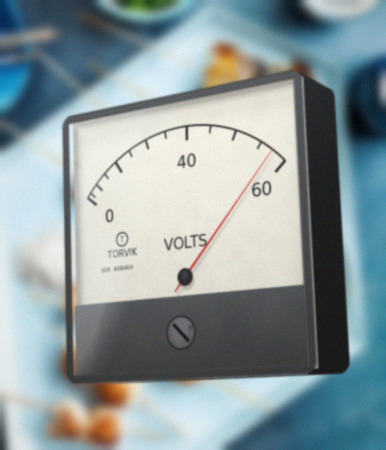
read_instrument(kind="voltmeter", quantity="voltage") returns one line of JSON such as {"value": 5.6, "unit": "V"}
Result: {"value": 57.5, "unit": "V"}
